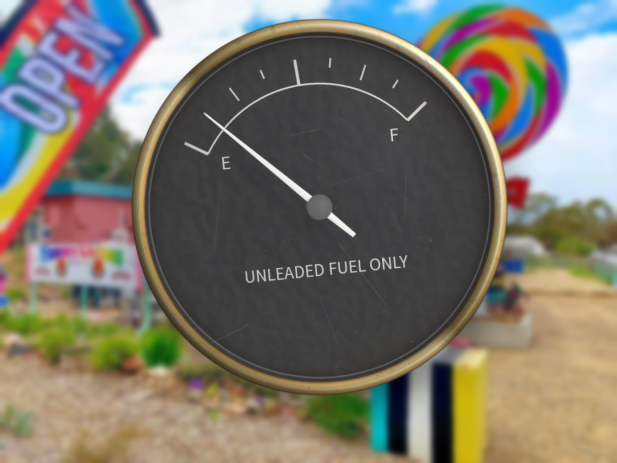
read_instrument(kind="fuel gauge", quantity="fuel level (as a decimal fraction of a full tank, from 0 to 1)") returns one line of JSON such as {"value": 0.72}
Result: {"value": 0.125}
